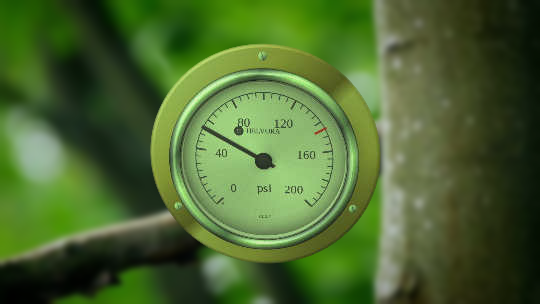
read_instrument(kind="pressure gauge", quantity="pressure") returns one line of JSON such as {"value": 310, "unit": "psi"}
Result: {"value": 55, "unit": "psi"}
